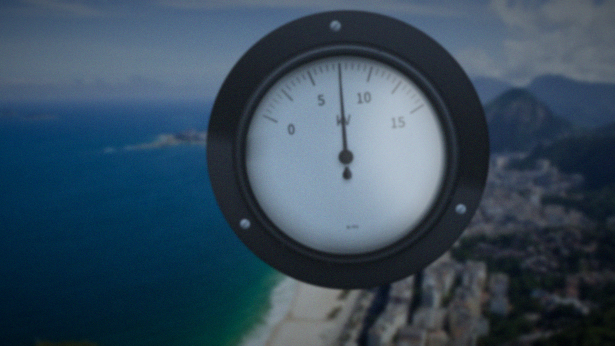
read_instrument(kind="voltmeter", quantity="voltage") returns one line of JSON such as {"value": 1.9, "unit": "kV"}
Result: {"value": 7.5, "unit": "kV"}
